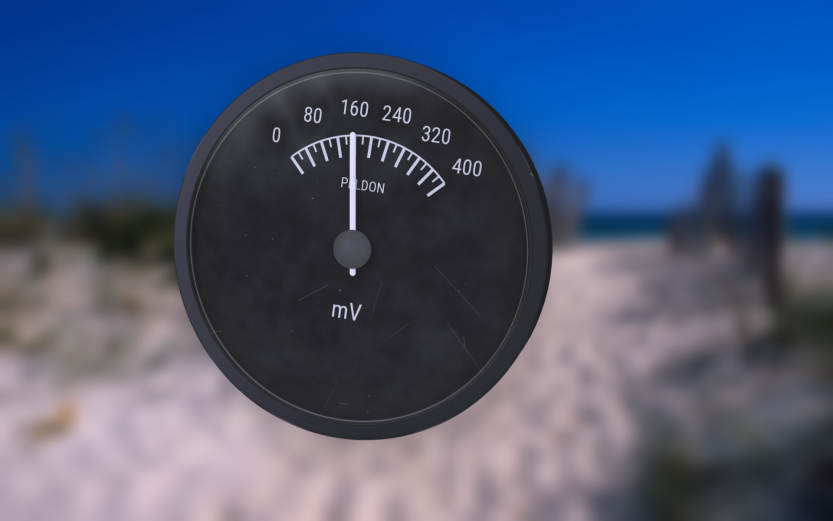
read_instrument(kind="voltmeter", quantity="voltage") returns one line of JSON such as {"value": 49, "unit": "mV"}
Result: {"value": 160, "unit": "mV"}
